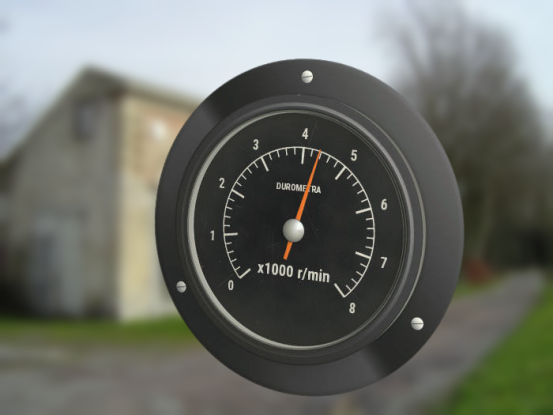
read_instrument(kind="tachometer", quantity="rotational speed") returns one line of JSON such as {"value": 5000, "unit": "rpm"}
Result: {"value": 4400, "unit": "rpm"}
